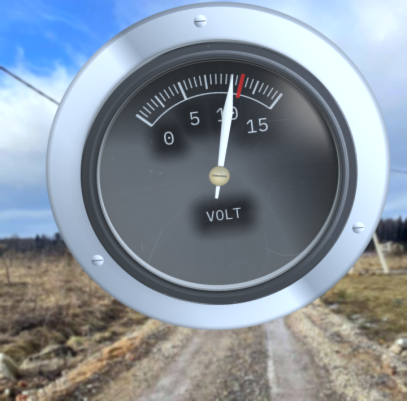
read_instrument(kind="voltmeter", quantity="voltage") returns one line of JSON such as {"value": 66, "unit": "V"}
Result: {"value": 10, "unit": "V"}
